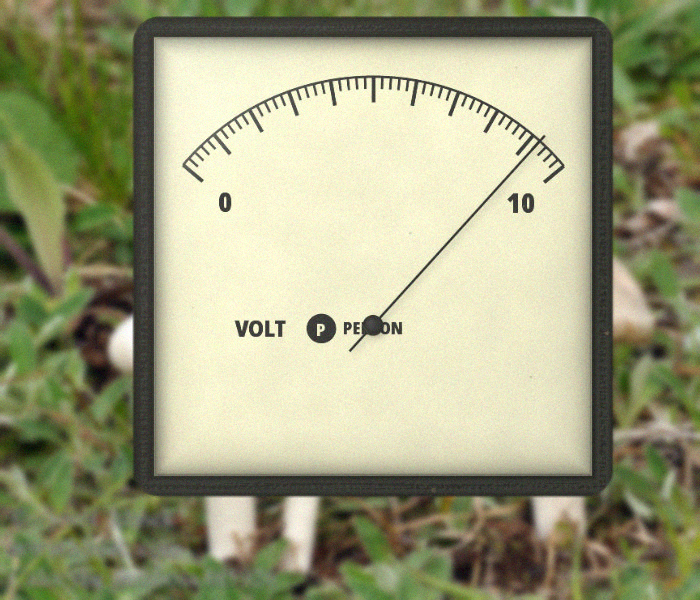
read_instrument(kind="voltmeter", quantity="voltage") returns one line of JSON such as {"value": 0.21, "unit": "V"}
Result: {"value": 9.2, "unit": "V"}
